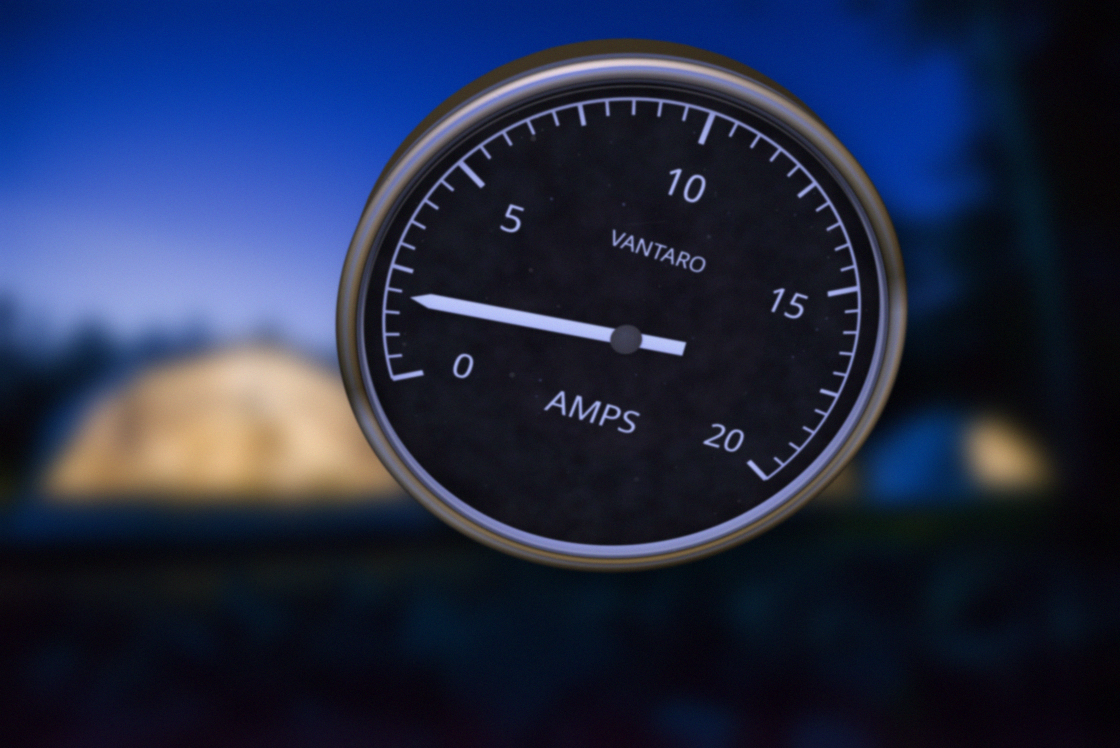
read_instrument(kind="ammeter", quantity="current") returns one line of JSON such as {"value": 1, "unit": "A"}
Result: {"value": 2, "unit": "A"}
